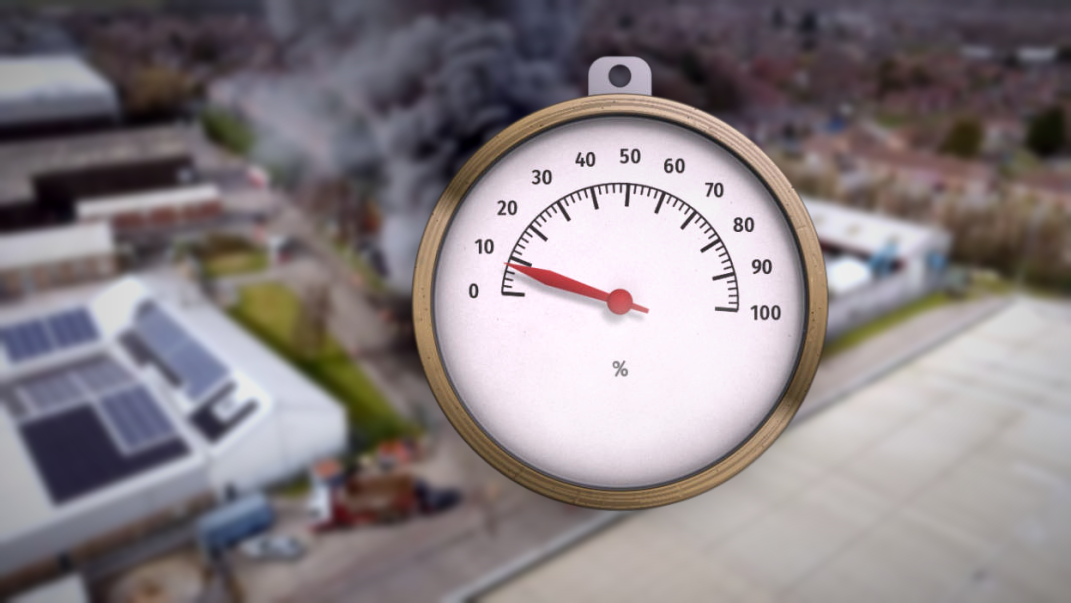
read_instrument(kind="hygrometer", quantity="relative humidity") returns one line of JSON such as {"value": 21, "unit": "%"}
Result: {"value": 8, "unit": "%"}
